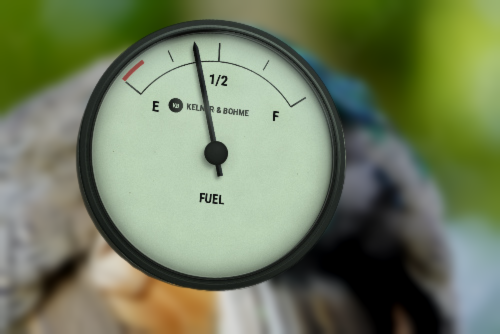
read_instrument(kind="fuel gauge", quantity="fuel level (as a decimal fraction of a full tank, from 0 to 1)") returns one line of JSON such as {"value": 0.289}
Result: {"value": 0.375}
